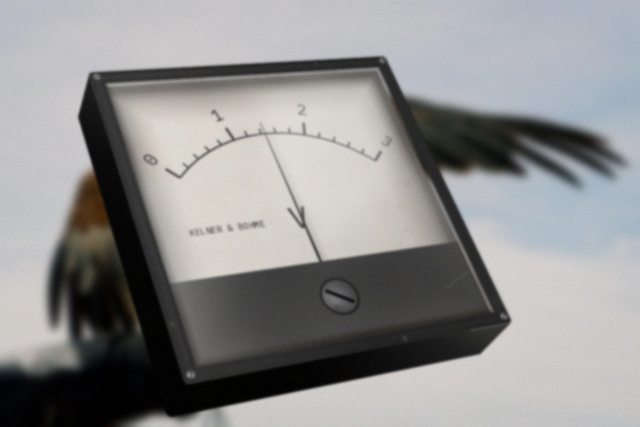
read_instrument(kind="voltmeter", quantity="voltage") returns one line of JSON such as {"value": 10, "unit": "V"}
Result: {"value": 1.4, "unit": "V"}
